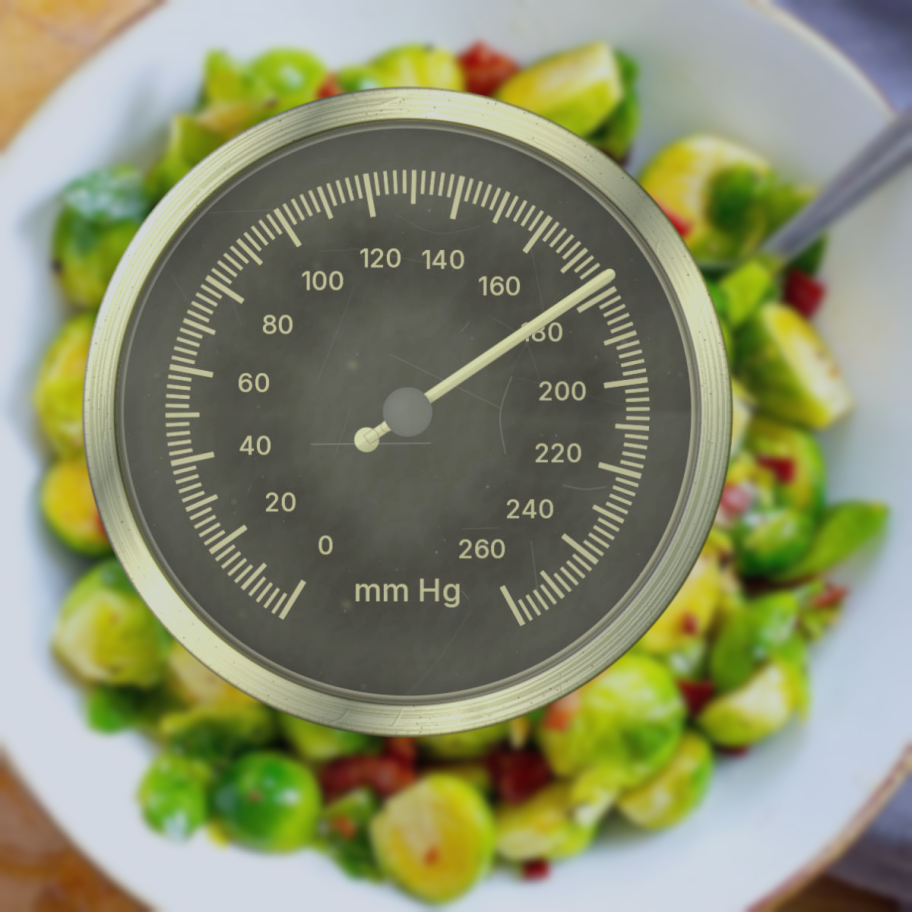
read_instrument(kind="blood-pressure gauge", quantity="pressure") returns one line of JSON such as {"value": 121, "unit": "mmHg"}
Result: {"value": 177, "unit": "mmHg"}
